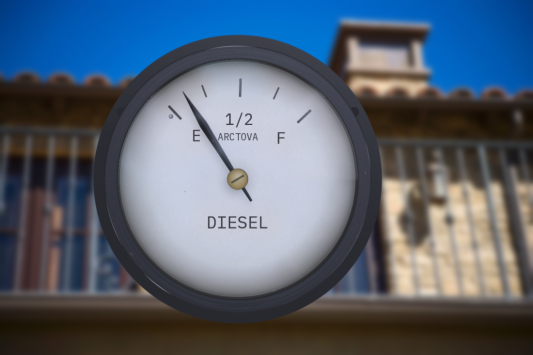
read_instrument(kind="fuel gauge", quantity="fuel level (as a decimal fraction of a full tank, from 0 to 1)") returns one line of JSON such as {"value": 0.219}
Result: {"value": 0.125}
